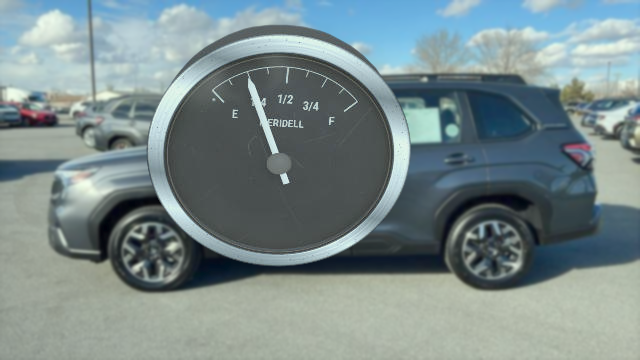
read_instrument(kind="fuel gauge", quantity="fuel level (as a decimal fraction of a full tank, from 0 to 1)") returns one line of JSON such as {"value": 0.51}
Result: {"value": 0.25}
